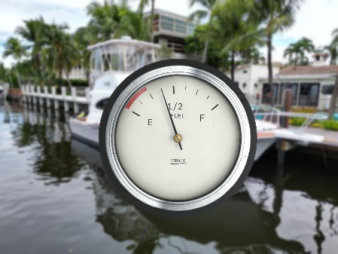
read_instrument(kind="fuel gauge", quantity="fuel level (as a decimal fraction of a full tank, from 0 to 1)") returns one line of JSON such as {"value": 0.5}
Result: {"value": 0.375}
